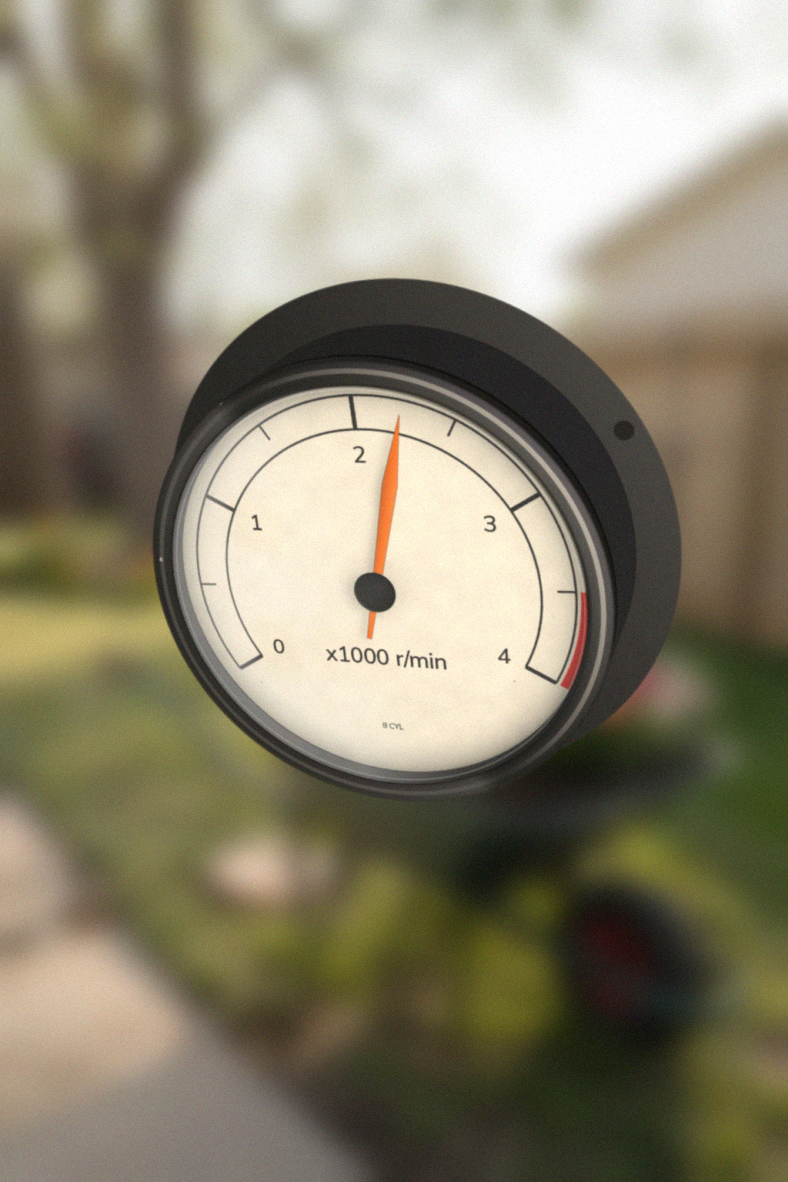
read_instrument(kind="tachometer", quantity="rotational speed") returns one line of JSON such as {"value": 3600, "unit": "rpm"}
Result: {"value": 2250, "unit": "rpm"}
